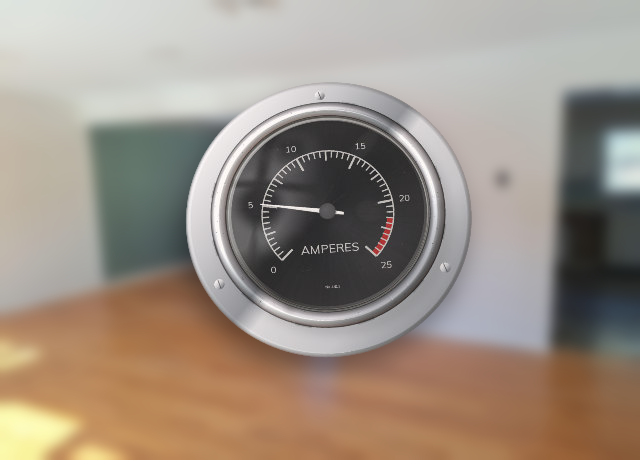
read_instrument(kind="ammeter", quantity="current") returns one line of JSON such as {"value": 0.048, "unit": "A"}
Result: {"value": 5, "unit": "A"}
